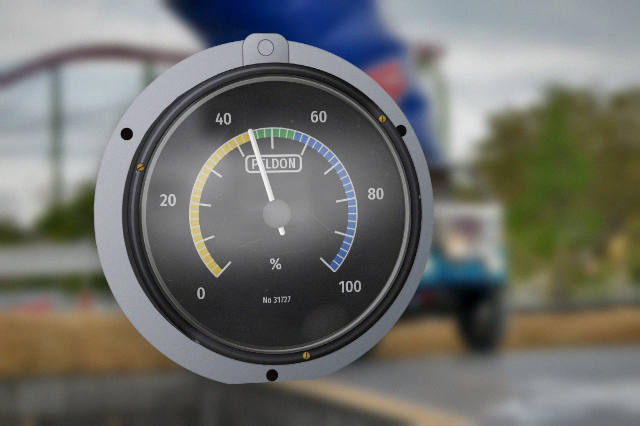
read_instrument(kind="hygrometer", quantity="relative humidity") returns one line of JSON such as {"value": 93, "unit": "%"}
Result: {"value": 44, "unit": "%"}
